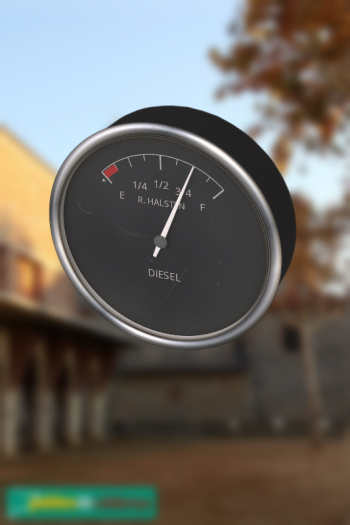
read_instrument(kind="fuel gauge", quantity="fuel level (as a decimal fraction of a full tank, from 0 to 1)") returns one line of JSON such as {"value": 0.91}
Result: {"value": 0.75}
